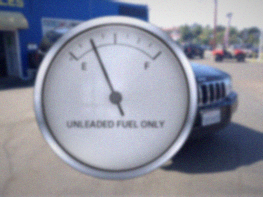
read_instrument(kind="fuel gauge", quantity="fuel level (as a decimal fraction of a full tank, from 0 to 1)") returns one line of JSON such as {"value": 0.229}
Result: {"value": 0.25}
